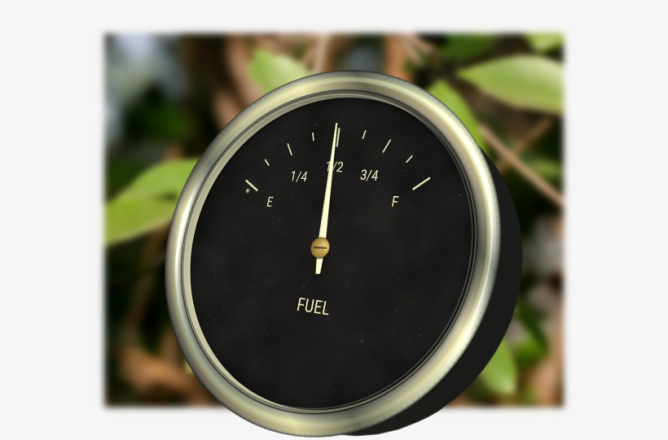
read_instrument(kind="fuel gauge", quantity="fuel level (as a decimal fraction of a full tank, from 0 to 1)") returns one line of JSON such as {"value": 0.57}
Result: {"value": 0.5}
